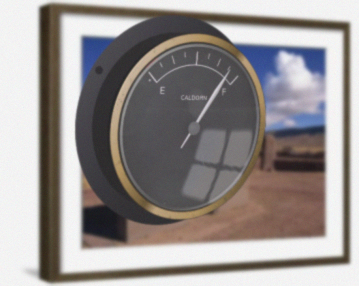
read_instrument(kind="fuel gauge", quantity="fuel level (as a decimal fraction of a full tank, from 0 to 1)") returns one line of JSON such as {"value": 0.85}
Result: {"value": 0.875}
